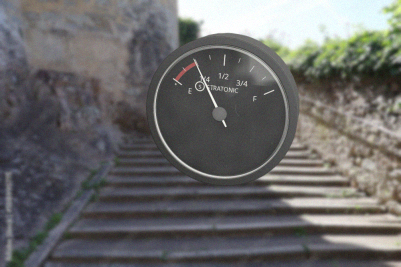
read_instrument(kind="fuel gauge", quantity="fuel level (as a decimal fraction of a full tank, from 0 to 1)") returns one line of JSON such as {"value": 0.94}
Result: {"value": 0.25}
